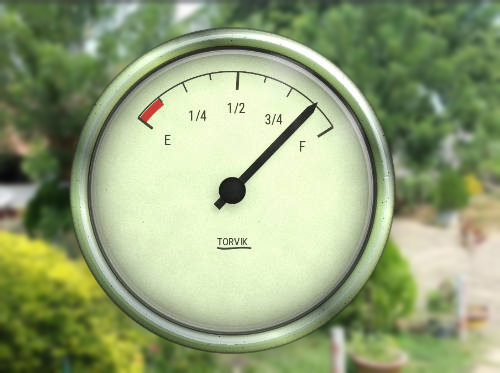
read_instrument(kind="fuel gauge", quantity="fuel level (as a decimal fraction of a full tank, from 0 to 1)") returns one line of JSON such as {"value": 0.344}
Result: {"value": 0.875}
